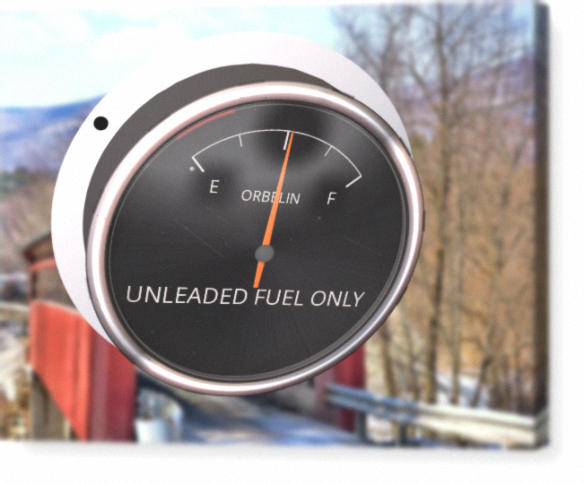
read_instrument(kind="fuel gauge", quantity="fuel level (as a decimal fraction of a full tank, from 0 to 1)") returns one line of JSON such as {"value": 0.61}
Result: {"value": 0.5}
